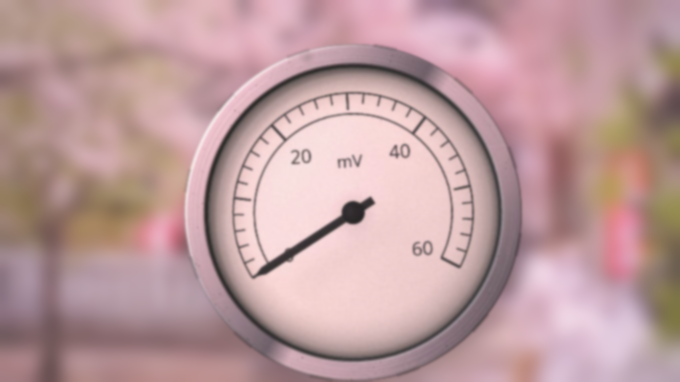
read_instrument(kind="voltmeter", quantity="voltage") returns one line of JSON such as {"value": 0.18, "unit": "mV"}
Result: {"value": 0, "unit": "mV"}
